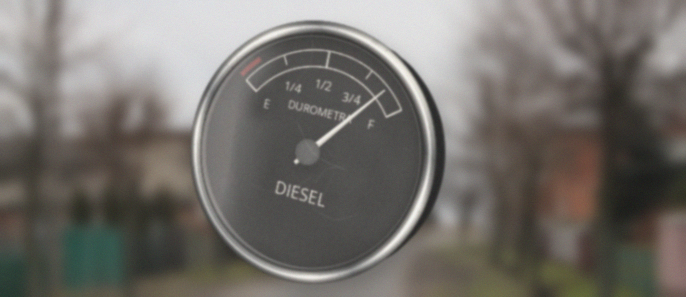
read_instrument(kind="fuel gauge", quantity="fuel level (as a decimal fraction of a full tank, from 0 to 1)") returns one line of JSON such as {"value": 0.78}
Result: {"value": 0.875}
